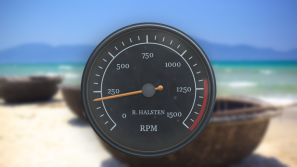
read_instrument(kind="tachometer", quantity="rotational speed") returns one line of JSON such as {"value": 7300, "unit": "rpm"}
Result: {"value": 200, "unit": "rpm"}
